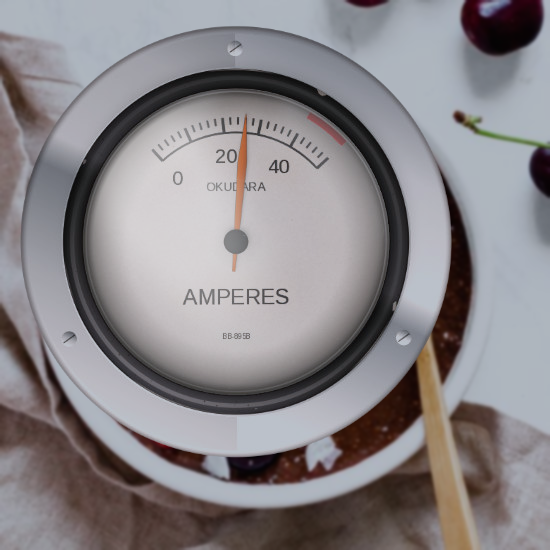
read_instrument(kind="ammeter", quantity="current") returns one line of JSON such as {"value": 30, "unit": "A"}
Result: {"value": 26, "unit": "A"}
